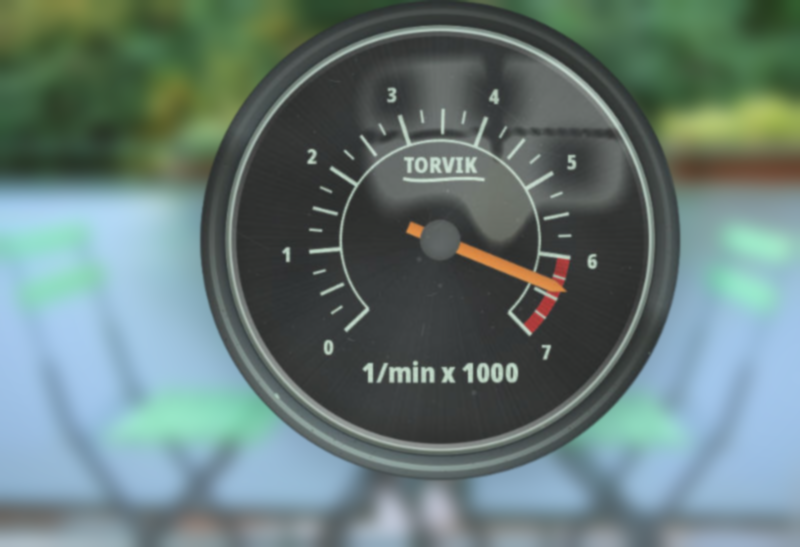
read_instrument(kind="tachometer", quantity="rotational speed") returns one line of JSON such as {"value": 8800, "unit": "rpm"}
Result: {"value": 6375, "unit": "rpm"}
